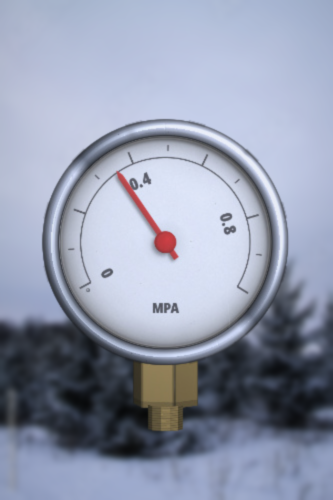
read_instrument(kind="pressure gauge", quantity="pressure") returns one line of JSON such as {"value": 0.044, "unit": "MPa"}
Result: {"value": 0.35, "unit": "MPa"}
